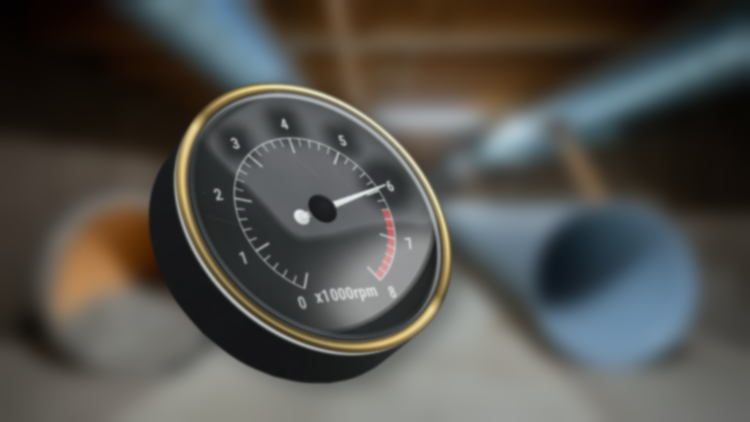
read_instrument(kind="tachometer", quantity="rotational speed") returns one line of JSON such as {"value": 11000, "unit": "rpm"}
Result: {"value": 6000, "unit": "rpm"}
